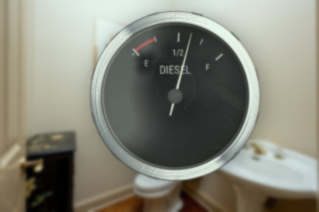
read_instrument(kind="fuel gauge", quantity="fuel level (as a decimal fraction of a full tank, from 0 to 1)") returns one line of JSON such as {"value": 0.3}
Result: {"value": 0.625}
